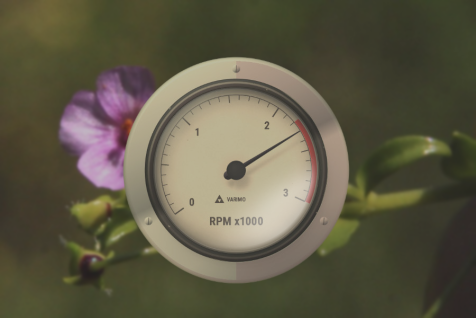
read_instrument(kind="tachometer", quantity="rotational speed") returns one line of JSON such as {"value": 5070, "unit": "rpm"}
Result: {"value": 2300, "unit": "rpm"}
